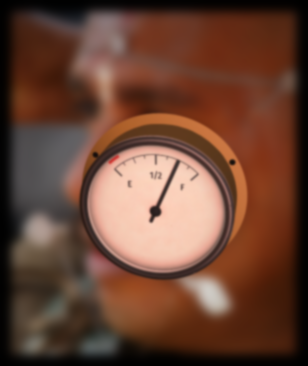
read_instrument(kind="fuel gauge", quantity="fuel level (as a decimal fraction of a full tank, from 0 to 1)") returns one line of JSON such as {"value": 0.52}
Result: {"value": 0.75}
